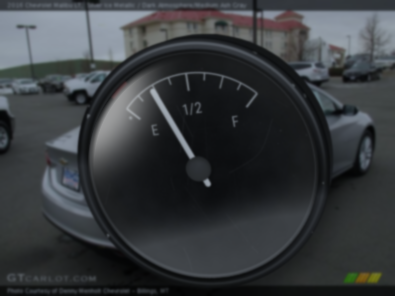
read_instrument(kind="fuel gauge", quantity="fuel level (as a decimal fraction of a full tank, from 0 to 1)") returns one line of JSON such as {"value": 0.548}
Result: {"value": 0.25}
